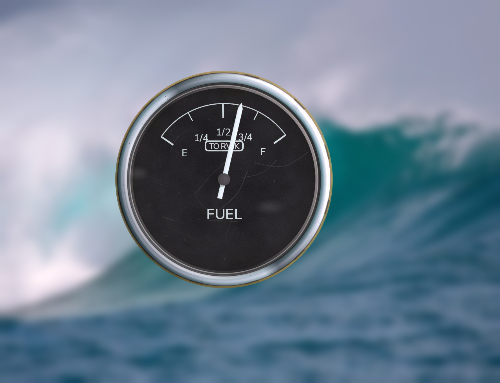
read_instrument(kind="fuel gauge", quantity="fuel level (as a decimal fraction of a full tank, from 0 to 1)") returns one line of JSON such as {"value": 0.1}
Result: {"value": 0.625}
